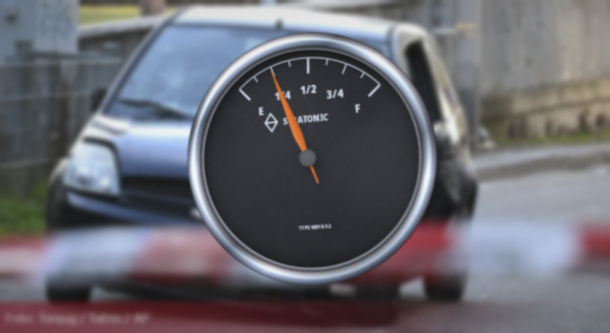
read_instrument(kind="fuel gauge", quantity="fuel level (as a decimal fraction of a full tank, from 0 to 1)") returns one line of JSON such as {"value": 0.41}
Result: {"value": 0.25}
